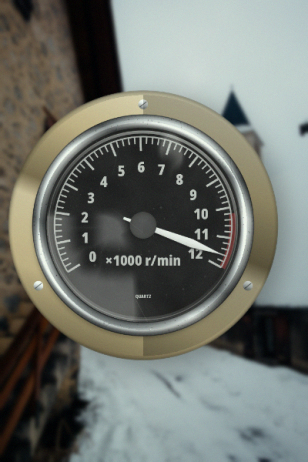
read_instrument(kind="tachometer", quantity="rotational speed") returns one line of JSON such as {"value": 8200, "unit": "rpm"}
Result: {"value": 11600, "unit": "rpm"}
